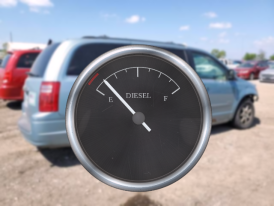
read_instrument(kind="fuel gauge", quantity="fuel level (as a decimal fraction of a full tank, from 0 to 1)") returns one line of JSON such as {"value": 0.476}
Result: {"value": 0.125}
